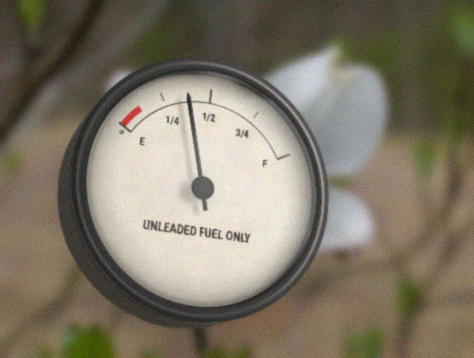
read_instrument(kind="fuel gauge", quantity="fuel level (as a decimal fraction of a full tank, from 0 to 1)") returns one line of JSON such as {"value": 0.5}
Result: {"value": 0.375}
